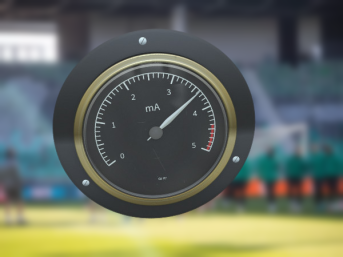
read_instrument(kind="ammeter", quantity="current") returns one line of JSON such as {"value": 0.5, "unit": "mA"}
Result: {"value": 3.6, "unit": "mA"}
